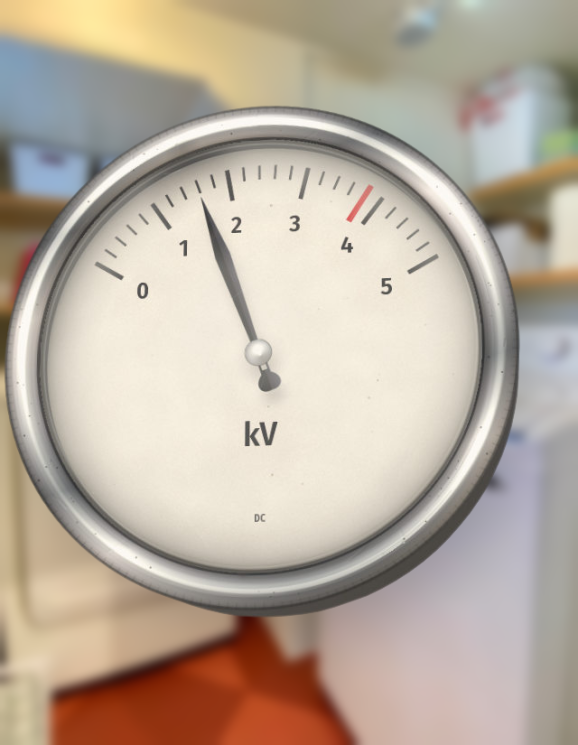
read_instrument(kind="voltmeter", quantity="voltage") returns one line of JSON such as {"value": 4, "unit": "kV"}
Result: {"value": 1.6, "unit": "kV"}
